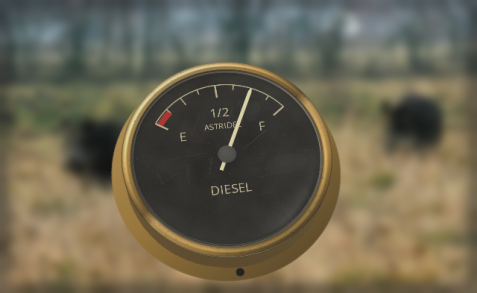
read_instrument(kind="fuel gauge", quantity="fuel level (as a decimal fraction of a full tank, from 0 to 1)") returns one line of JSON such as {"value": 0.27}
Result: {"value": 0.75}
